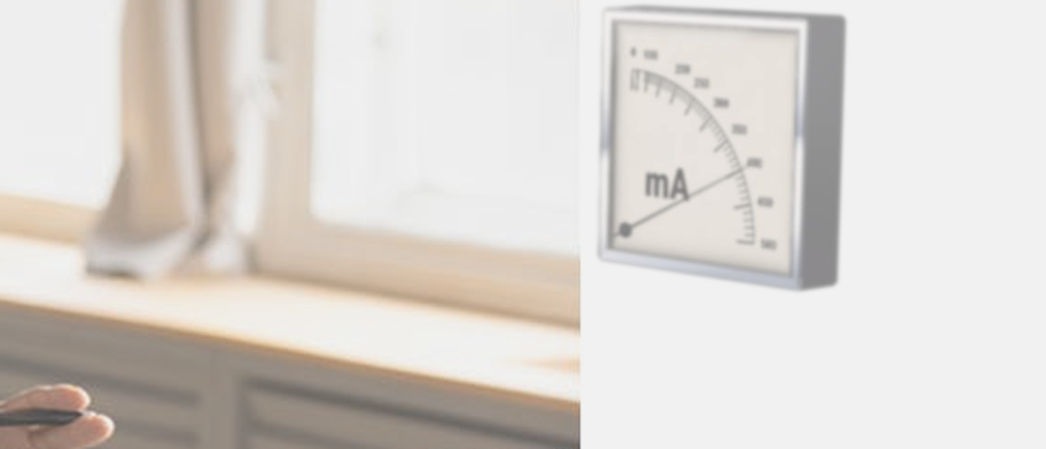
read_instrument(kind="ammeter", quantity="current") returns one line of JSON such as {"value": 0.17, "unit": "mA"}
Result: {"value": 400, "unit": "mA"}
